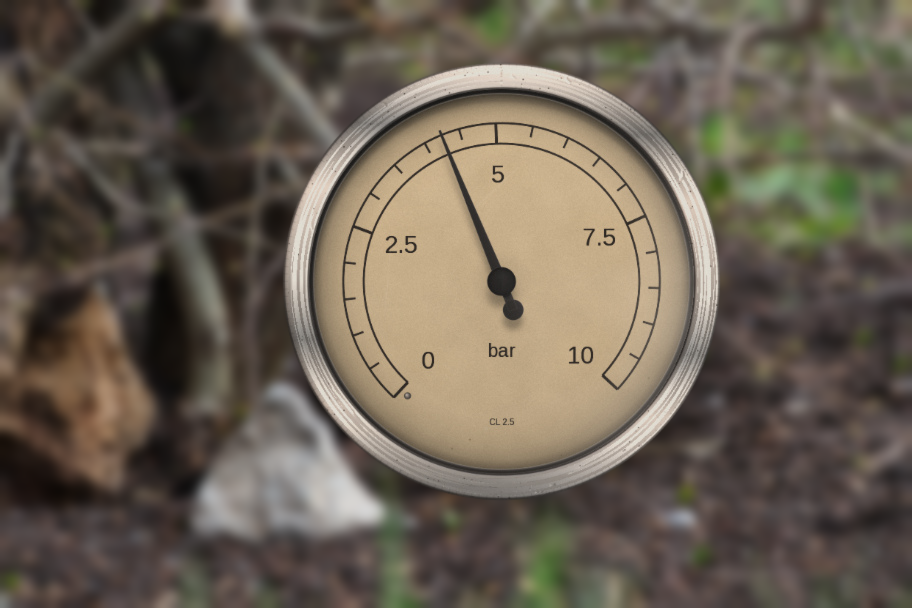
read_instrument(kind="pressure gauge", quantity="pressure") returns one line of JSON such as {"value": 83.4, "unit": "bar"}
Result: {"value": 4.25, "unit": "bar"}
